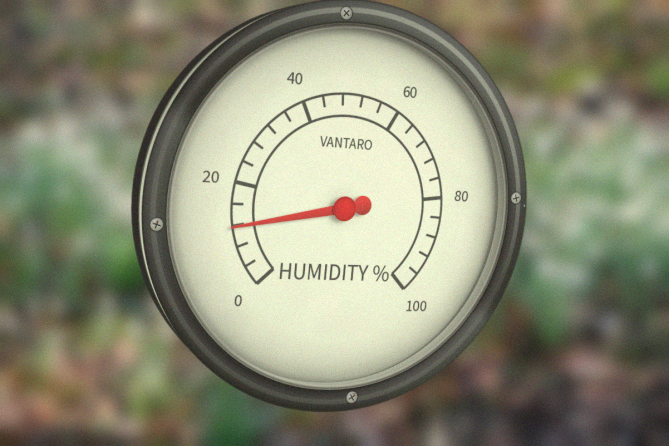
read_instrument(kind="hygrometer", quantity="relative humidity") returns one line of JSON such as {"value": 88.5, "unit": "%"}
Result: {"value": 12, "unit": "%"}
